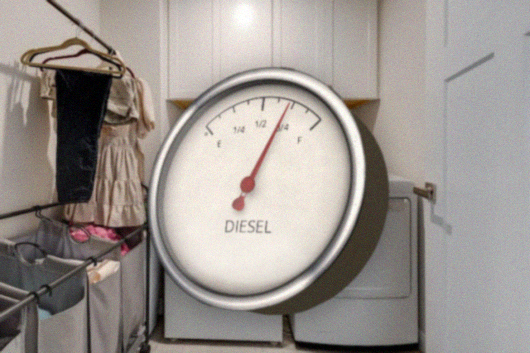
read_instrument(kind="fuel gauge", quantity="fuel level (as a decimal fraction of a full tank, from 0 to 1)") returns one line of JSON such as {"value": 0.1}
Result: {"value": 0.75}
